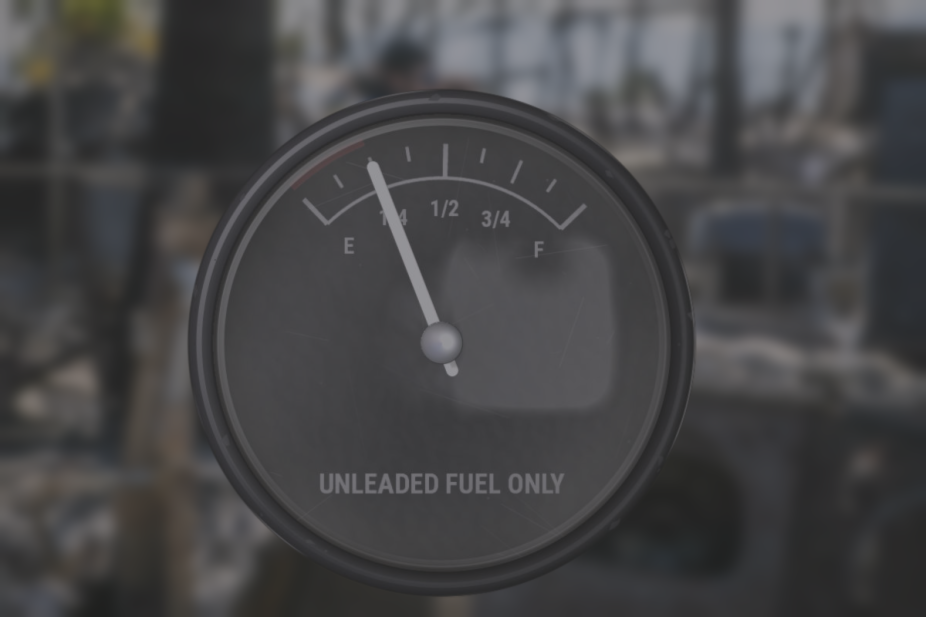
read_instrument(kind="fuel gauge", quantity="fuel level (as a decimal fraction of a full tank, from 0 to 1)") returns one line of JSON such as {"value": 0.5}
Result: {"value": 0.25}
